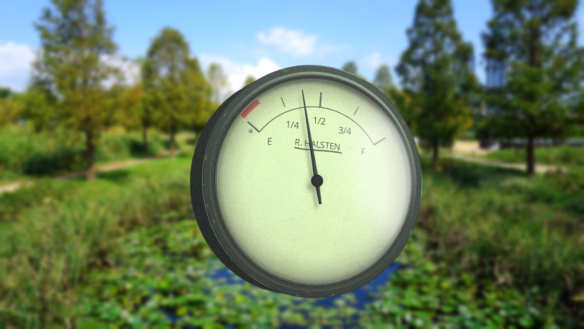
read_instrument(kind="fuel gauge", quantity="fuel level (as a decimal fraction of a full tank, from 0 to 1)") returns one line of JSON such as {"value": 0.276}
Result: {"value": 0.375}
